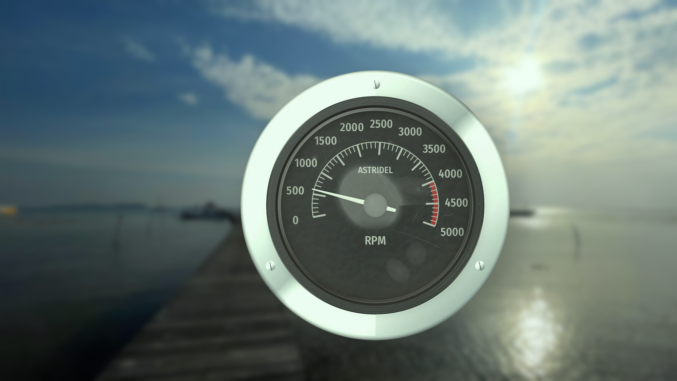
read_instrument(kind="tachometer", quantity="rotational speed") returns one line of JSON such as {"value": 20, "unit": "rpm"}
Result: {"value": 600, "unit": "rpm"}
